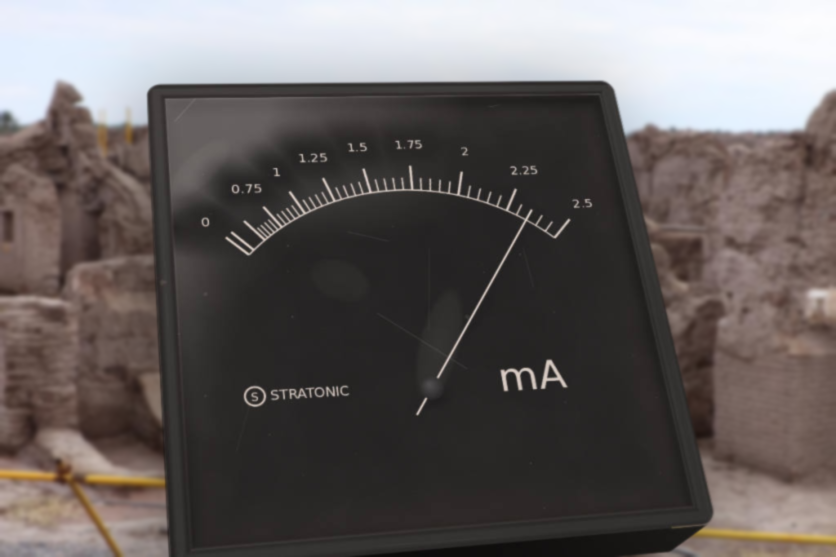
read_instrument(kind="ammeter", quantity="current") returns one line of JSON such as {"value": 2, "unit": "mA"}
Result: {"value": 2.35, "unit": "mA"}
